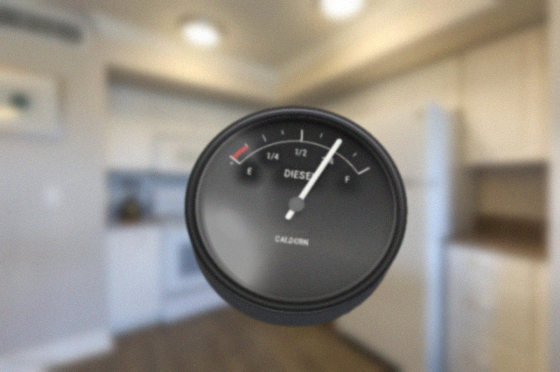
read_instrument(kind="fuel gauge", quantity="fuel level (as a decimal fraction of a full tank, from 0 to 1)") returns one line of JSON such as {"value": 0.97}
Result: {"value": 0.75}
